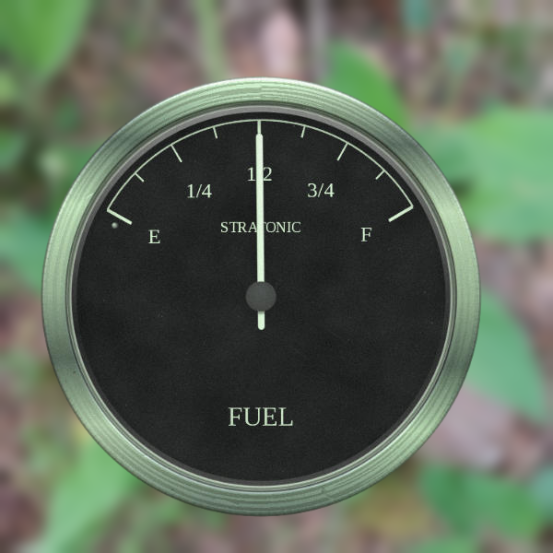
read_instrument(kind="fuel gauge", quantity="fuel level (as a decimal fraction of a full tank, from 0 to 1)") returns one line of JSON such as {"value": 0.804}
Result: {"value": 0.5}
